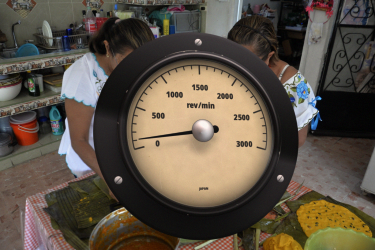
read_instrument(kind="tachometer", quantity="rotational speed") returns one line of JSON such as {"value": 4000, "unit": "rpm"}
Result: {"value": 100, "unit": "rpm"}
